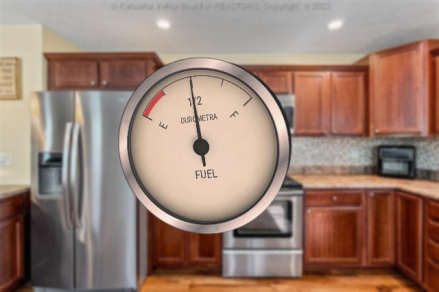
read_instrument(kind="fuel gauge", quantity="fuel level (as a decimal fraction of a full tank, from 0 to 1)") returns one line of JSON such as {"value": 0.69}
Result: {"value": 0.5}
